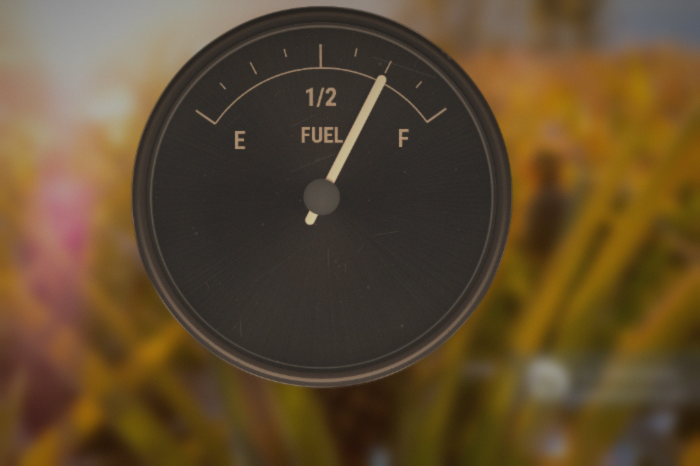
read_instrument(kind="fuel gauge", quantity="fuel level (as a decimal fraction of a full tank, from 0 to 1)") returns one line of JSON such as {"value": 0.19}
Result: {"value": 0.75}
